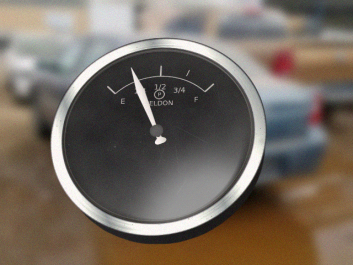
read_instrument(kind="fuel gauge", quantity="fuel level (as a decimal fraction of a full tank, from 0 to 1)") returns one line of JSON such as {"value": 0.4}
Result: {"value": 0.25}
